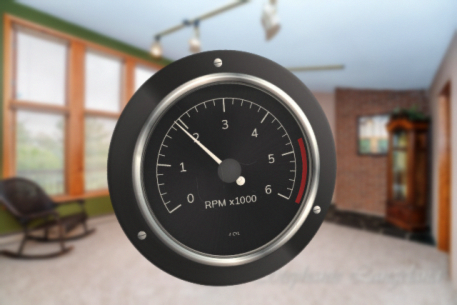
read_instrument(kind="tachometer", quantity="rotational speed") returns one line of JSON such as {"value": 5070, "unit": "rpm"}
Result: {"value": 1900, "unit": "rpm"}
